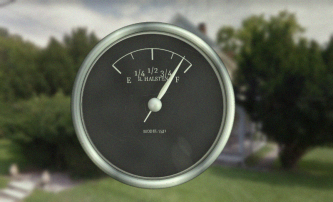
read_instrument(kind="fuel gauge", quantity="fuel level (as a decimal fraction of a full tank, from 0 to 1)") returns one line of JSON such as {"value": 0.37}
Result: {"value": 0.875}
